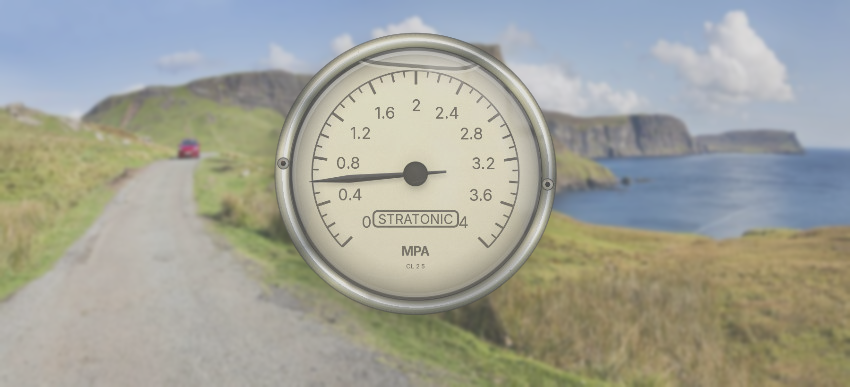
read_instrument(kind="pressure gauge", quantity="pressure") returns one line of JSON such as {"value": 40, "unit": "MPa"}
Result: {"value": 0.6, "unit": "MPa"}
